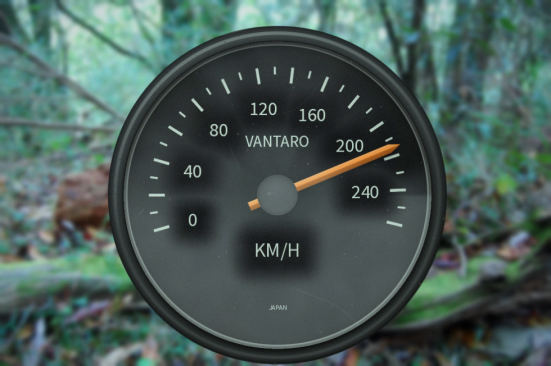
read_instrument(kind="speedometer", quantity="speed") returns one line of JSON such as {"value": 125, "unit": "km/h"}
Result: {"value": 215, "unit": "km/h"}
